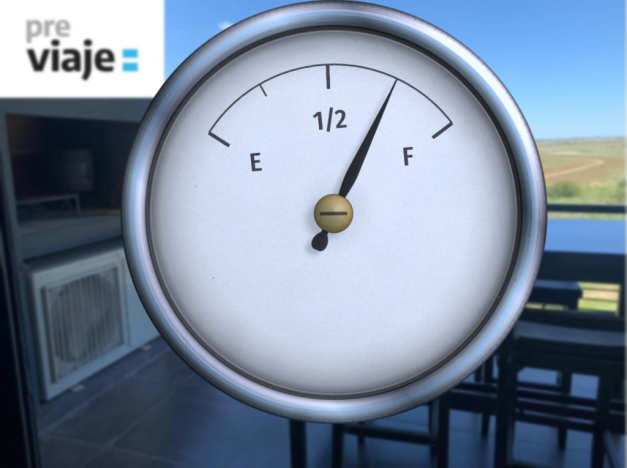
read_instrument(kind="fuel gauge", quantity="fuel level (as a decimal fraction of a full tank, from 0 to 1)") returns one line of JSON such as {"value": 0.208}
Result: {"value": 0.75}
